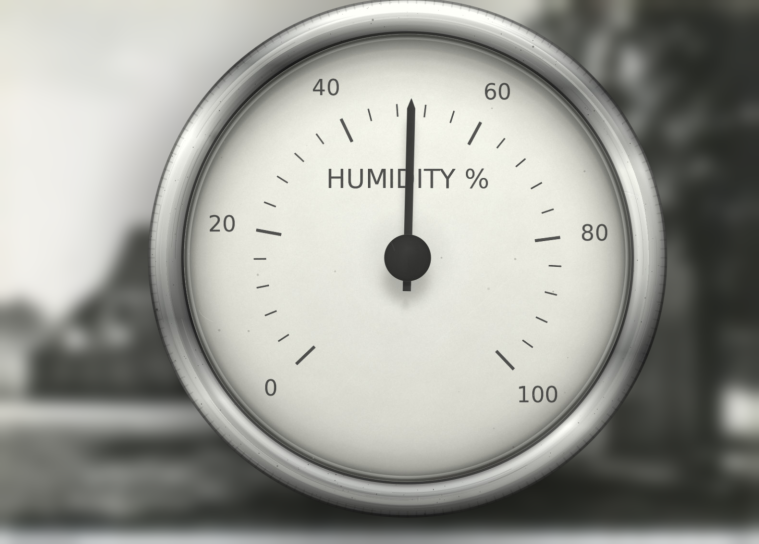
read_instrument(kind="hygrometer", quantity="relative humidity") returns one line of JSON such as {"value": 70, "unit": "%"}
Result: {"value": 50, "unit": "%"}
